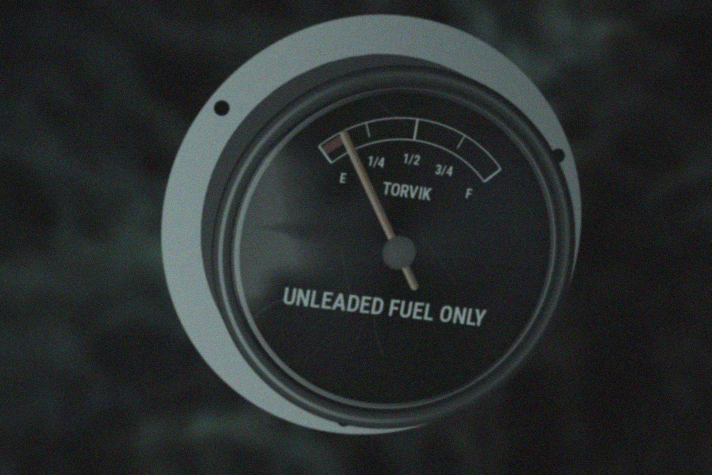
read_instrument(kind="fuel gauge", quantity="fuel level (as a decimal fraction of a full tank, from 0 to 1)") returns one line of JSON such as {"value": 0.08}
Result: {"value": 0.125}
